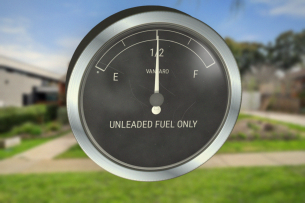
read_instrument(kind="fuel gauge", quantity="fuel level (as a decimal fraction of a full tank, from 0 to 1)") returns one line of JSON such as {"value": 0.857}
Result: {"value": 0.5}
